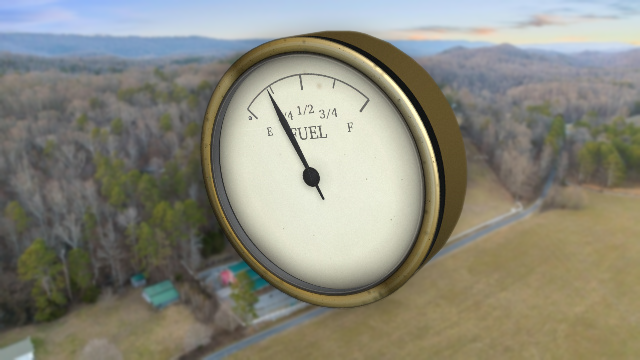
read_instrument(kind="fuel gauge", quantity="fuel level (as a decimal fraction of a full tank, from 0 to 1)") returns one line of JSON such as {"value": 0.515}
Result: {"value": 0.25}
